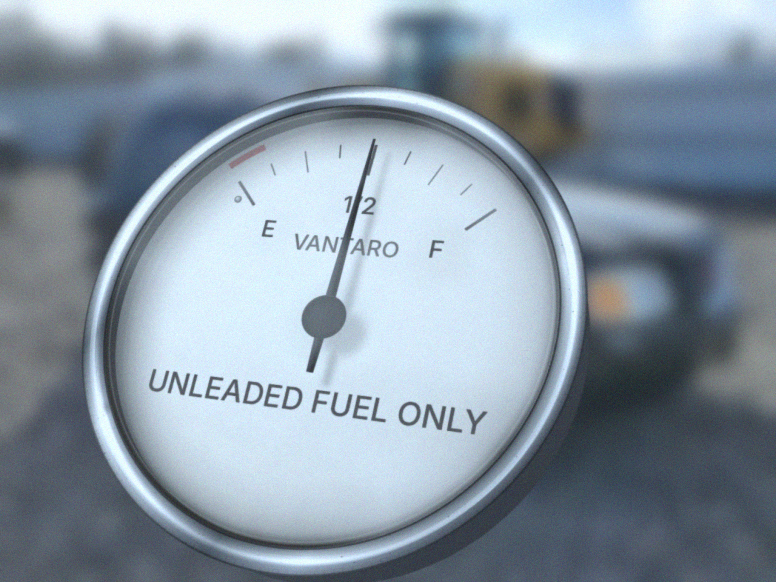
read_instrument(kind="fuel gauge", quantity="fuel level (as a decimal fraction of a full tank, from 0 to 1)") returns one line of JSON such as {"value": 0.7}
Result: {"value": 0.5}
